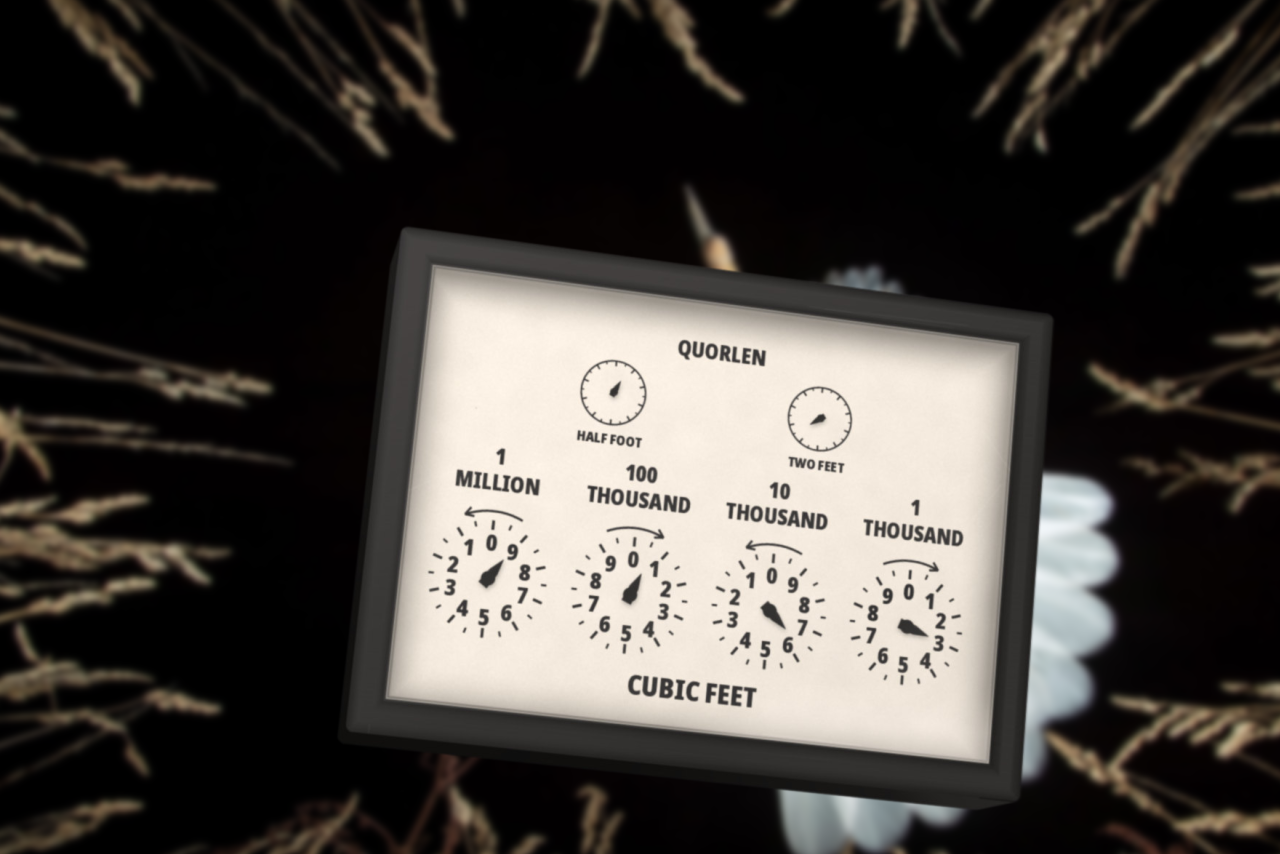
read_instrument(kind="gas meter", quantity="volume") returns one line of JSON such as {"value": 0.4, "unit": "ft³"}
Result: {"value": 906300, "unit": "ft³"}
